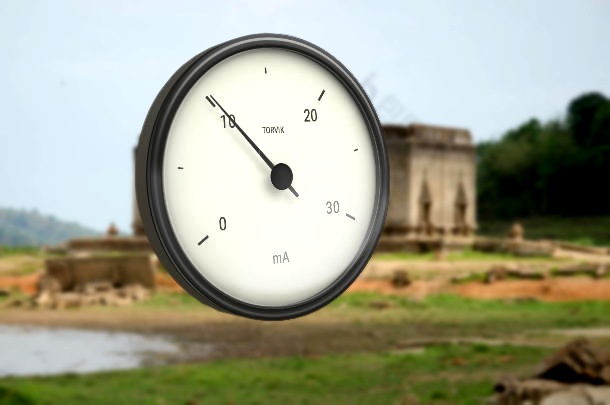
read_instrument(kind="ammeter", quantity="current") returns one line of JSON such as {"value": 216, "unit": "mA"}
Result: {"value": 10, "unit": "mA"}
